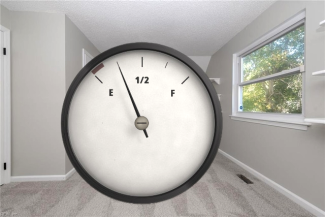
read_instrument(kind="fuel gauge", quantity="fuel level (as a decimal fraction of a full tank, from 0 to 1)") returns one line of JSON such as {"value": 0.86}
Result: {"value": 0.25}
